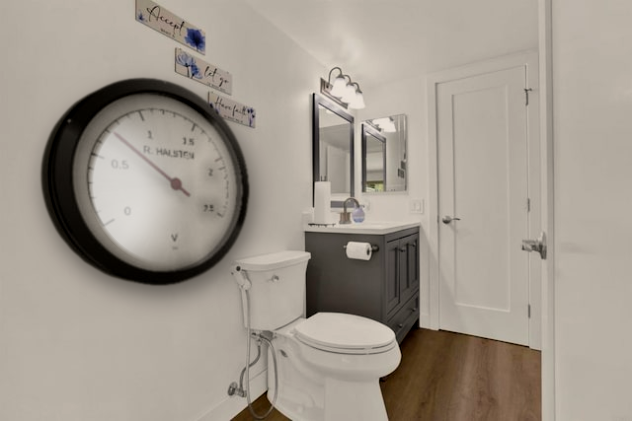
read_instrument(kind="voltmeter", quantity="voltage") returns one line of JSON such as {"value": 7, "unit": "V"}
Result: {"value": 0.7, "unit": "V"}
